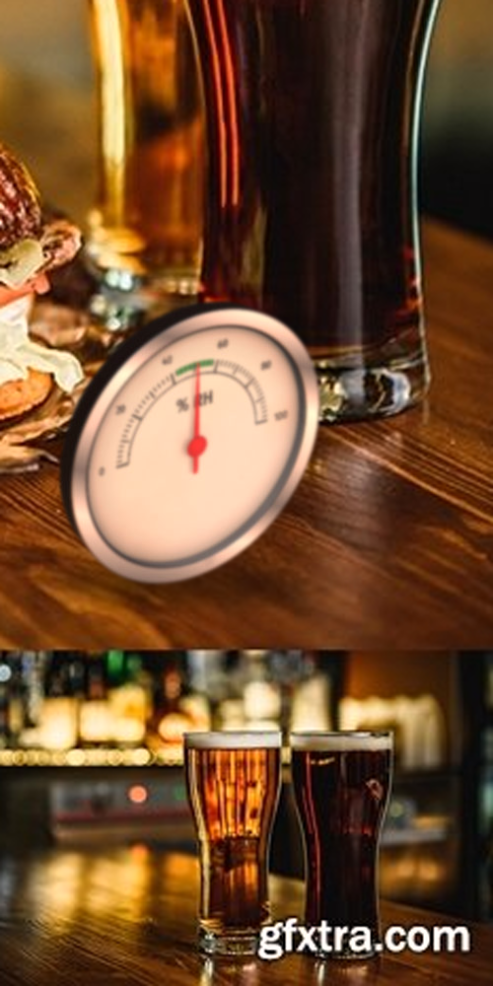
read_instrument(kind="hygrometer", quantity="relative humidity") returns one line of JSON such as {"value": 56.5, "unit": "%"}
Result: {"value": 50, "unit": "%"}
